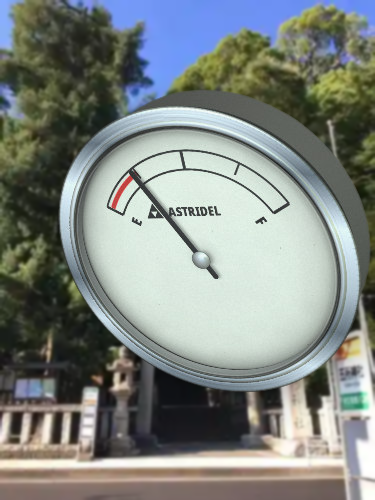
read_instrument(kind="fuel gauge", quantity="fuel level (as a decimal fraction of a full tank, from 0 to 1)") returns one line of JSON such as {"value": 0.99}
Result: {"value": 0.25}
